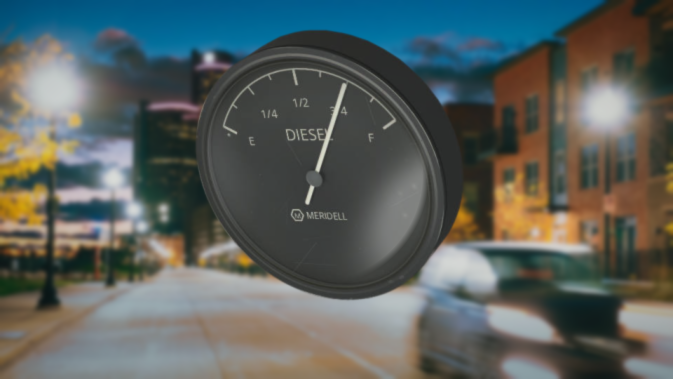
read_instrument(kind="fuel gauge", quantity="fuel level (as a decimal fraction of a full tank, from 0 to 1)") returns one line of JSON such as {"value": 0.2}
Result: {"value": 0.75}
